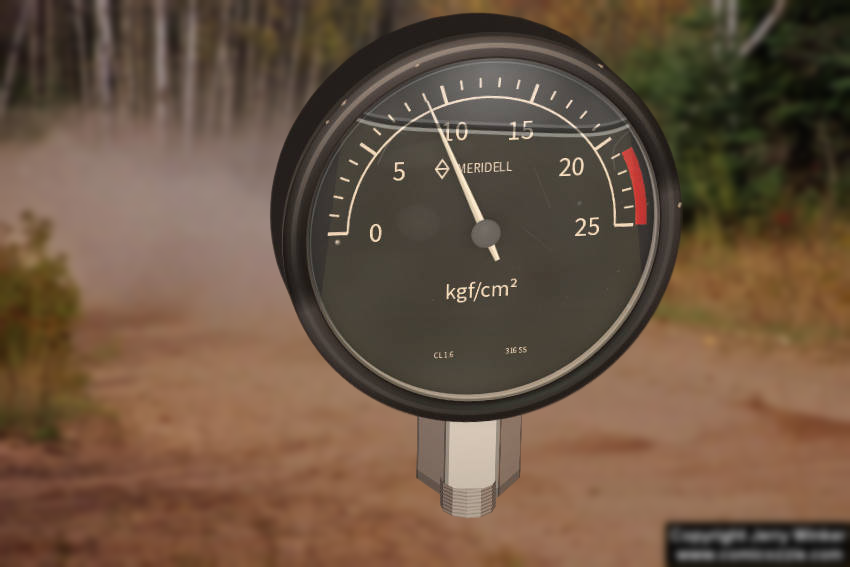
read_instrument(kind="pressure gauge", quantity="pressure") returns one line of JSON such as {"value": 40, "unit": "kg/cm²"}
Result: {"value": 9, "unit": "kg/cm²"}
